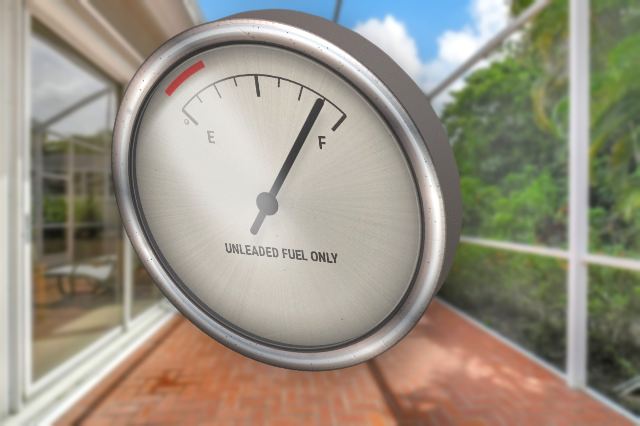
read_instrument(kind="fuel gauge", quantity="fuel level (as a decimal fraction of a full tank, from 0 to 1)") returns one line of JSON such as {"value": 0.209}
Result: {"value": 0.875}
